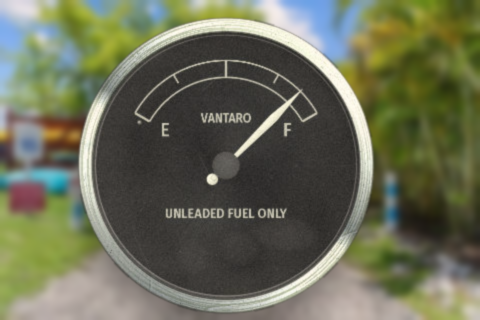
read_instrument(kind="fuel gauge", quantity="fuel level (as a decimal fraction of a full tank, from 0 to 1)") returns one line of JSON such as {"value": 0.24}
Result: {"value": 0.875}
